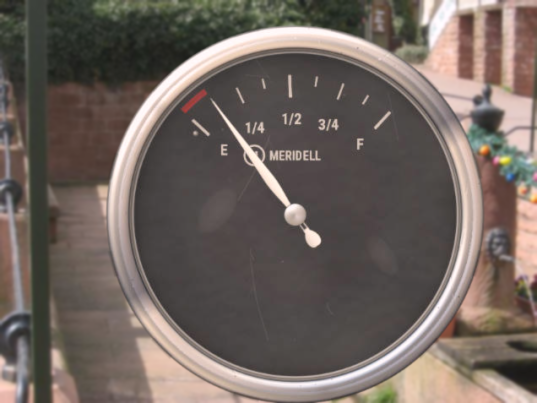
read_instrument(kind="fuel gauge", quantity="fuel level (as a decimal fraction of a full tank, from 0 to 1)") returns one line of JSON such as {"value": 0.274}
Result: {"value": 0.125}
